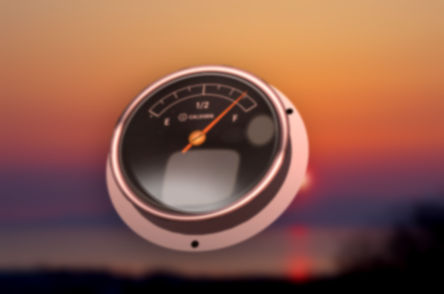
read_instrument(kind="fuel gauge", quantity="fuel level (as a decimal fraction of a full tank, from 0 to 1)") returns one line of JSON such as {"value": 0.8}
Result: {"value": 0.875}
